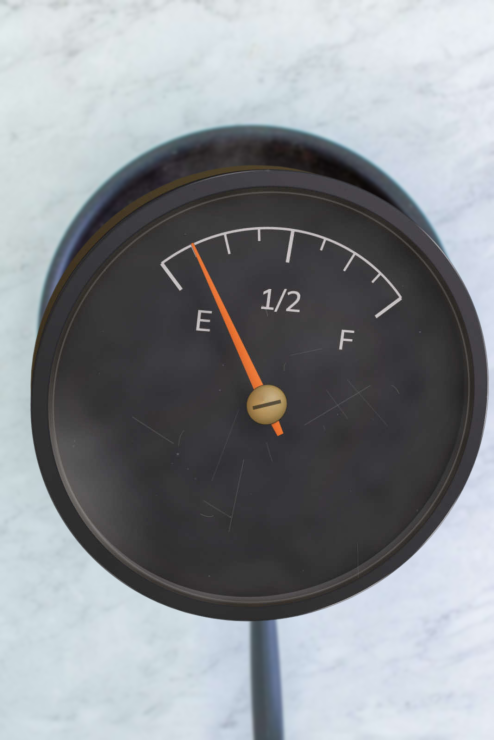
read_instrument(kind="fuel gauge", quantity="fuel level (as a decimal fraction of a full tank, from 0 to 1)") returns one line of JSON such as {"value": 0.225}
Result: {"value": 0.125}
